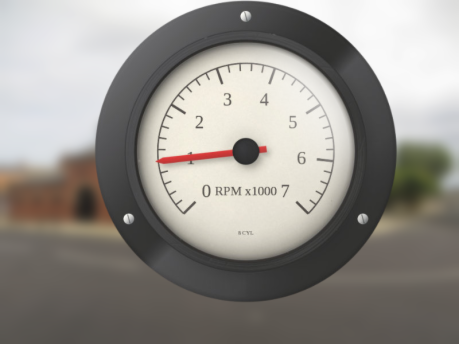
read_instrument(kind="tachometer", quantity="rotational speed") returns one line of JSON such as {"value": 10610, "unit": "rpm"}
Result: {"value": 1000, "unit": "rpm"}
